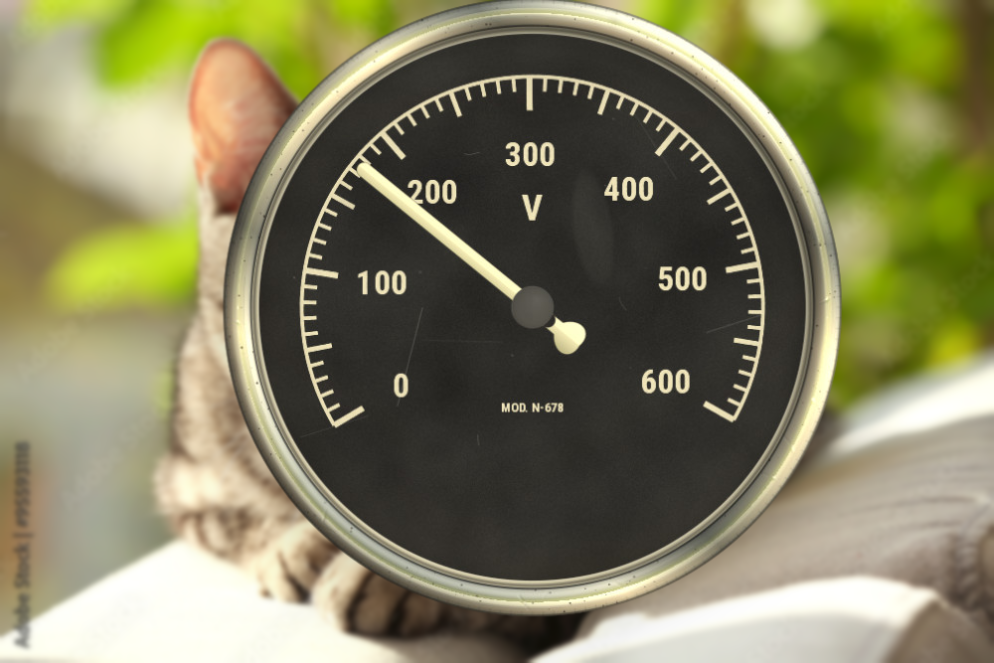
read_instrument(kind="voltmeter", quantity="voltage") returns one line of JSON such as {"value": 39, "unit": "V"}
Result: {"value": 175, "unit": "V"}
